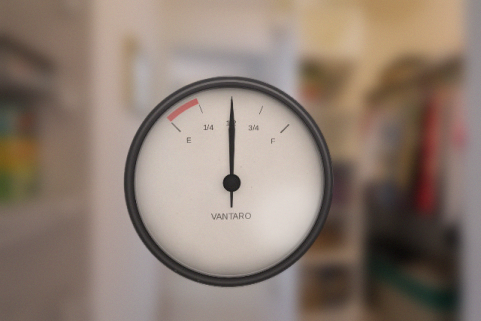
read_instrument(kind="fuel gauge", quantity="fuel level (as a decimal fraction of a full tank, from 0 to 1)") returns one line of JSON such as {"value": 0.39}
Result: {"value": 0.5}
